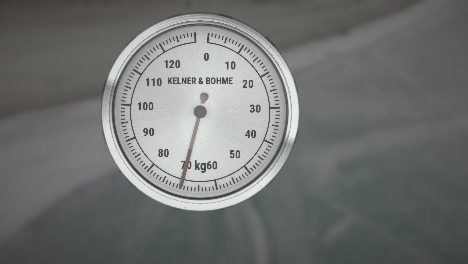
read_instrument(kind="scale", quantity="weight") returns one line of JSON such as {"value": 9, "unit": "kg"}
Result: {"value": 70, "unit": "kg"}
